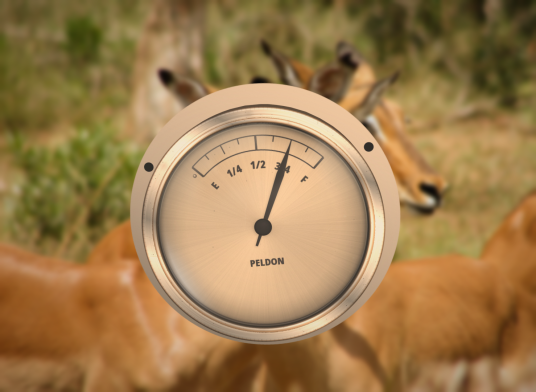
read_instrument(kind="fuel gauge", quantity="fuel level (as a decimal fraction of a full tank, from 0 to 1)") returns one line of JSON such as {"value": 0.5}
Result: {"value": 0.75}
